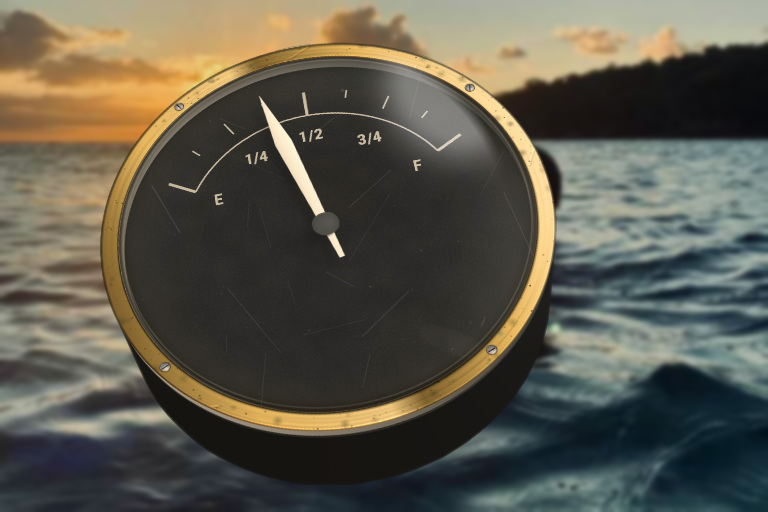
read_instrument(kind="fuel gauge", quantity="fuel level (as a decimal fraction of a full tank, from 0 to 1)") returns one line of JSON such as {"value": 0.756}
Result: {"value": 0.375}
